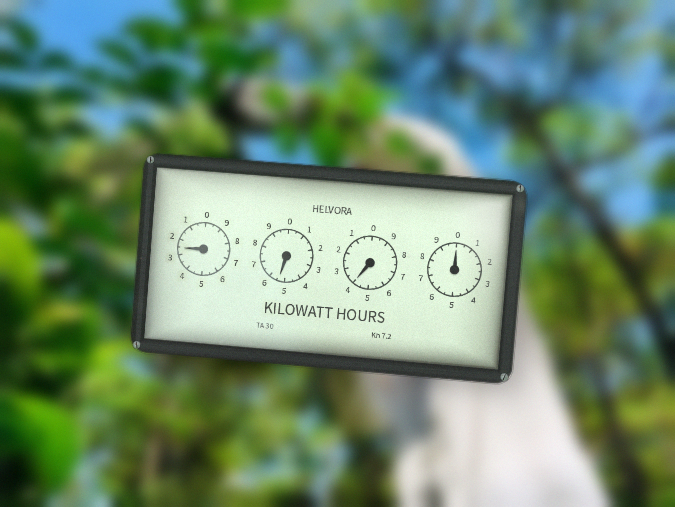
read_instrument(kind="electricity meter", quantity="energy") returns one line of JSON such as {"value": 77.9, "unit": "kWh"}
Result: {"value": 2540, "unit": "kWh"}
